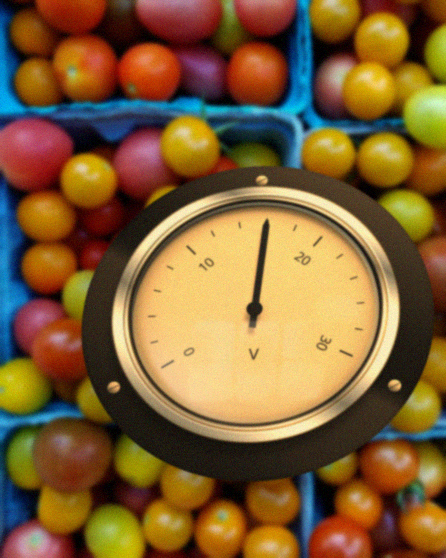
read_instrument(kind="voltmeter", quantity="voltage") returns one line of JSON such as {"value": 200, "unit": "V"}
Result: {"value": 16, "unit": "V"}
